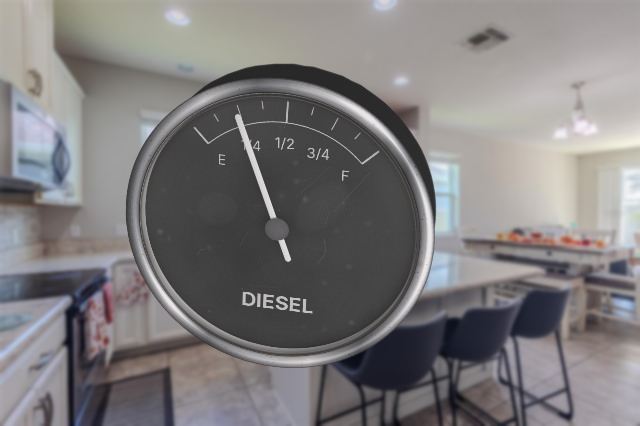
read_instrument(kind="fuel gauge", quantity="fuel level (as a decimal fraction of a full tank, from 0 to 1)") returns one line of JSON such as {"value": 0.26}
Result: {"value": 0.25}
